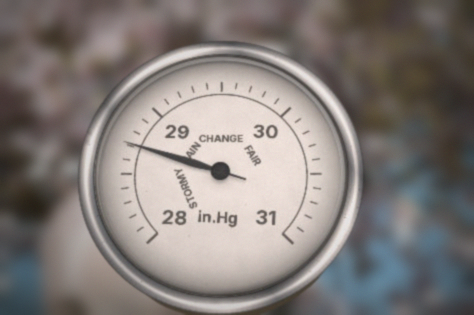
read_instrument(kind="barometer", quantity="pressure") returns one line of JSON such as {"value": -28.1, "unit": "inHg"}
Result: {"value": 28.7, "unit": "inHg"}
